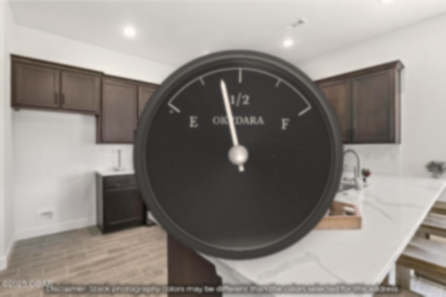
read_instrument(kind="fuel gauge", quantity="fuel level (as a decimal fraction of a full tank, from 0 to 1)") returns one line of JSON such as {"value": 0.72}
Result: {"value": 0.375}
